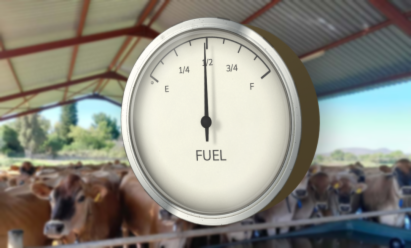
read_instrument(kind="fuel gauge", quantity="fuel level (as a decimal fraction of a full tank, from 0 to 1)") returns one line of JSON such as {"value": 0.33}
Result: {"value": 0.5}
